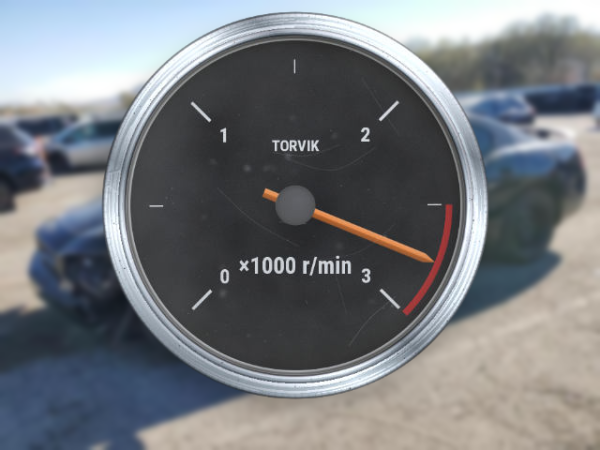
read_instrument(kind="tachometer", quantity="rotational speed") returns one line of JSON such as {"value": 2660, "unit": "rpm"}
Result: {"value": 2750, "unit": "rpm"}
